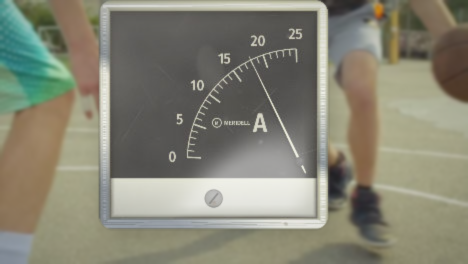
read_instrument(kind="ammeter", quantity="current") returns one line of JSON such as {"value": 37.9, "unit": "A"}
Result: {"value": 18, "unit": "A"}
